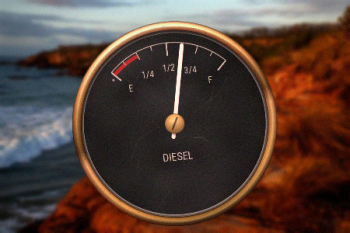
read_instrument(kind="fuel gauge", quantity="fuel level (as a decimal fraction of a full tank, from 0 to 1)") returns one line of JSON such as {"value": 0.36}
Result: {"value": 0.625}
